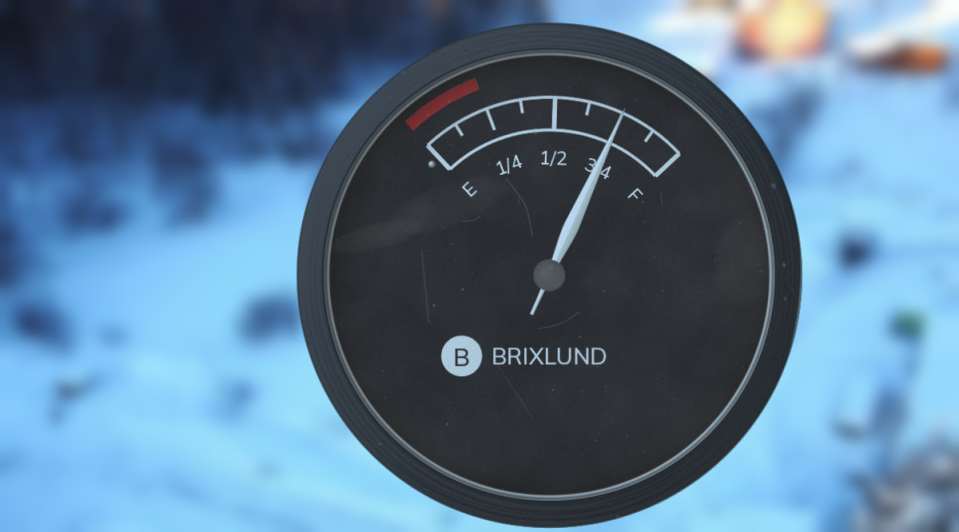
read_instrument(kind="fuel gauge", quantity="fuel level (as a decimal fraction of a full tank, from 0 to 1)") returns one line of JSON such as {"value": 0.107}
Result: {"value": 0.75}
